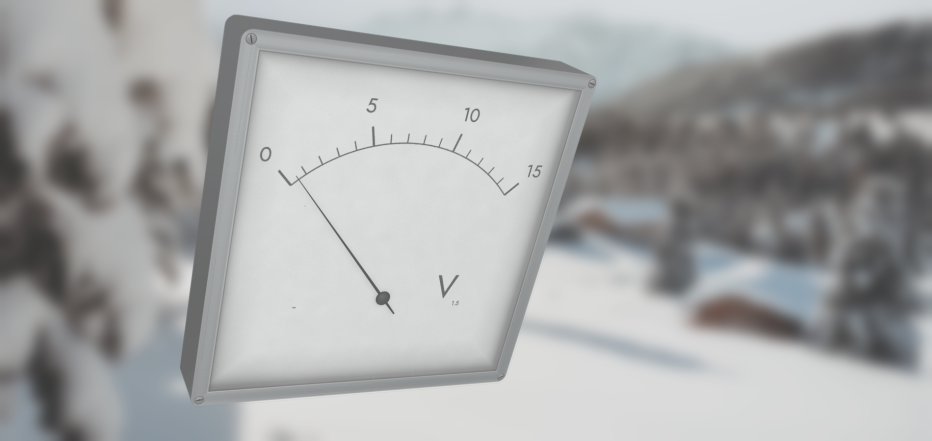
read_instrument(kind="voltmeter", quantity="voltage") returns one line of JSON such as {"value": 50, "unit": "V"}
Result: {"value": 0.5, "unit": "V"}
